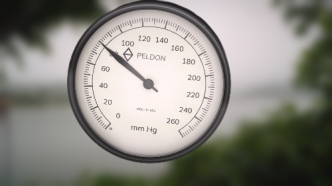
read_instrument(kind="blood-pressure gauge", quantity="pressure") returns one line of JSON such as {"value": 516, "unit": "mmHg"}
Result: {"value": 80, "unit": "mmHg"}
